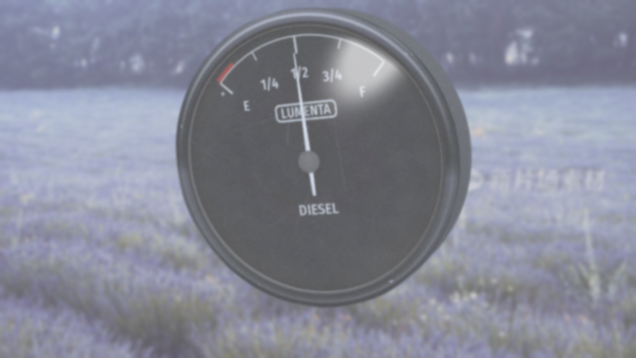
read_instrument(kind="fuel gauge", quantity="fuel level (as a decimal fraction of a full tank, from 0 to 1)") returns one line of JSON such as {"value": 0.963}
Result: {"value": 0.5}
